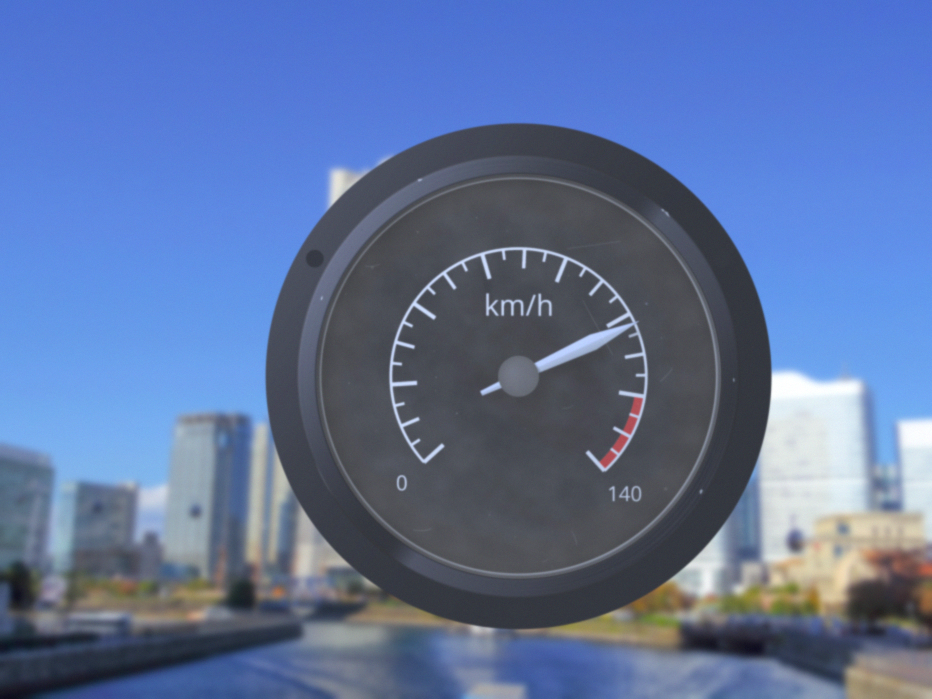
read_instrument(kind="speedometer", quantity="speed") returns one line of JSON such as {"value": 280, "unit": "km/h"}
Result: {"value": 102.5, "unit": "km/h"}
